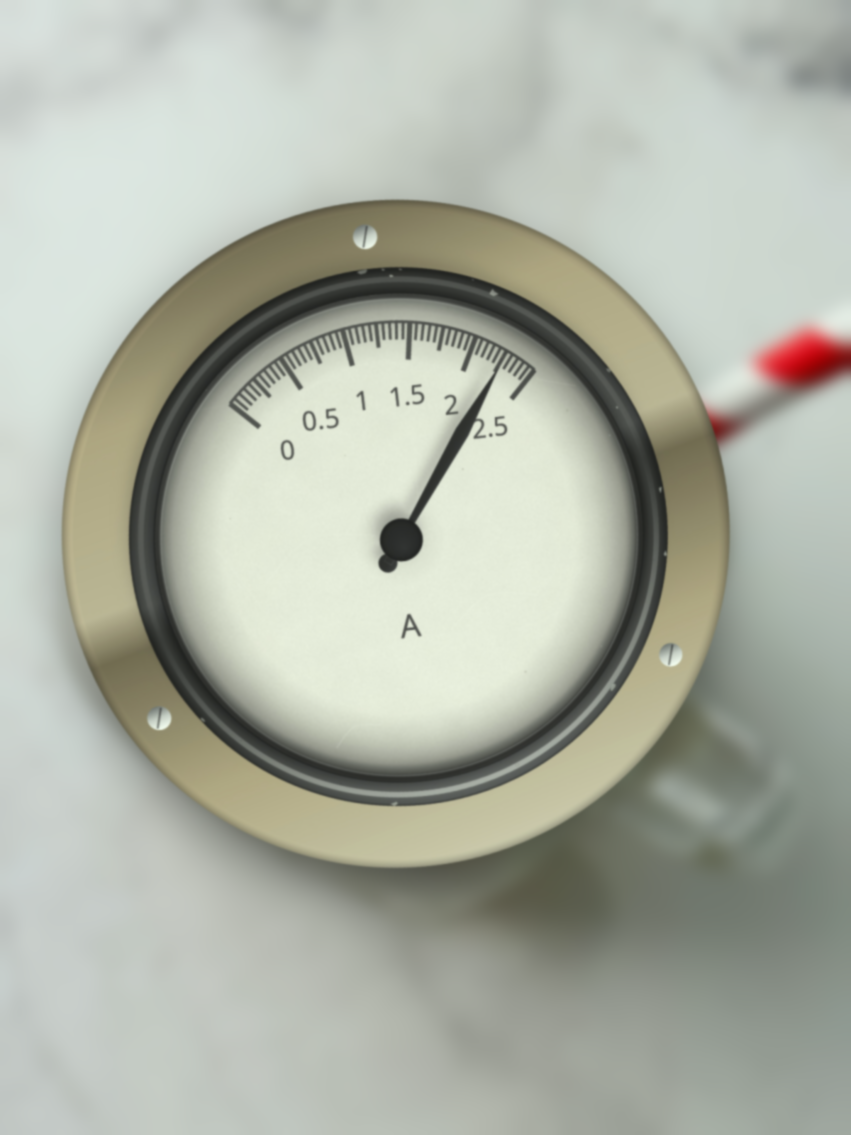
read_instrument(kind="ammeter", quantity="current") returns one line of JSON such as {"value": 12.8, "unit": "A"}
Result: {"value": 2.25, "unit": "A"}
